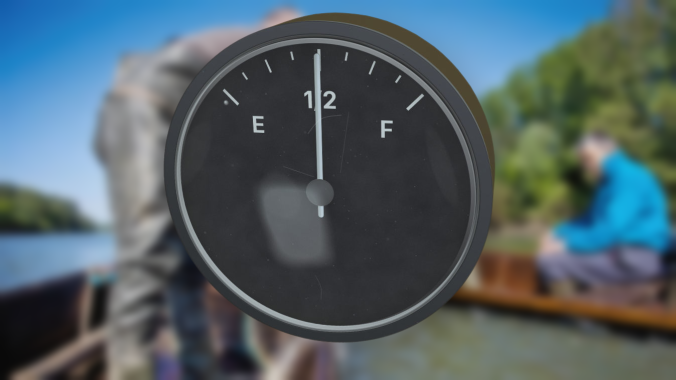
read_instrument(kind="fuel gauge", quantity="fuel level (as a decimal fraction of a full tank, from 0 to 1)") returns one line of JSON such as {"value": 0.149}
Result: {"value": 0.5}
